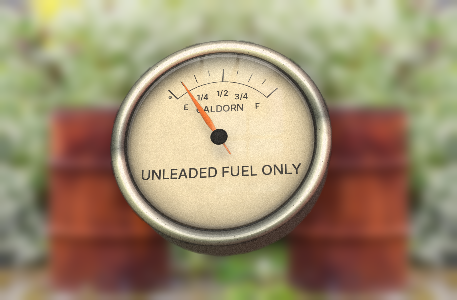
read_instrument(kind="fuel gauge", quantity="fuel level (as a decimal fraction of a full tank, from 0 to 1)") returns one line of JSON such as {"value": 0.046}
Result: {"value": 0.125}
